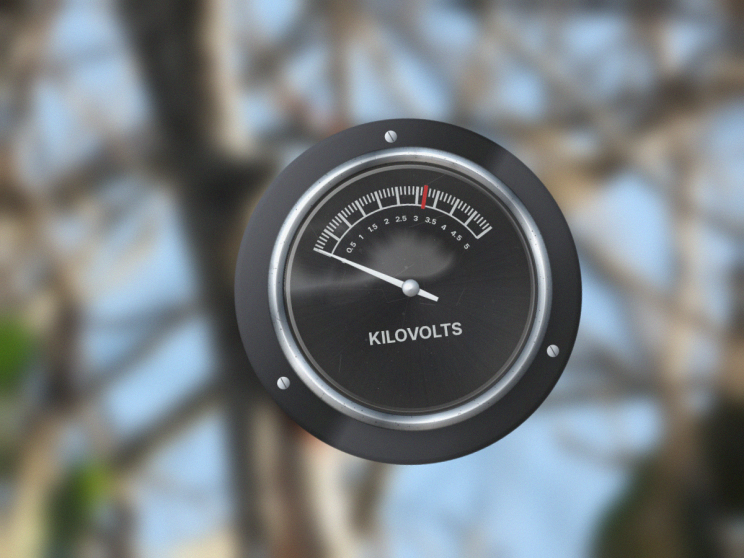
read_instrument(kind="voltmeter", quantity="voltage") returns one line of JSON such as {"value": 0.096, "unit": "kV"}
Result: {"value": 0, "unit": "kV"}
